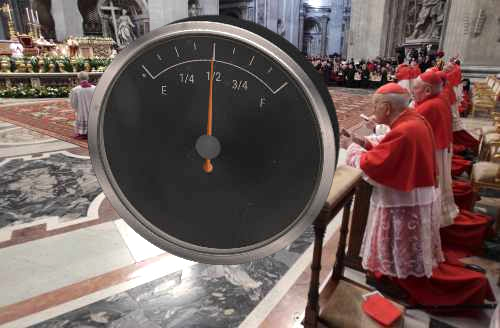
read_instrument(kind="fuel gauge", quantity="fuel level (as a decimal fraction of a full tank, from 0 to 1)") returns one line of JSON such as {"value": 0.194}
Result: {"value": 0.5}
